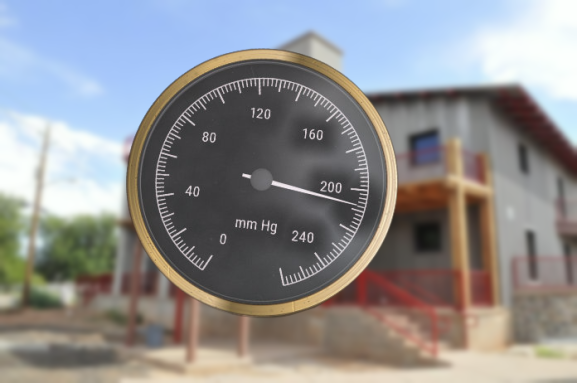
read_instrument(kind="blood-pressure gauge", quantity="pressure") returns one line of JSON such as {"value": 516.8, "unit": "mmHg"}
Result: {"value": 208, "unit": "mmHg"}
